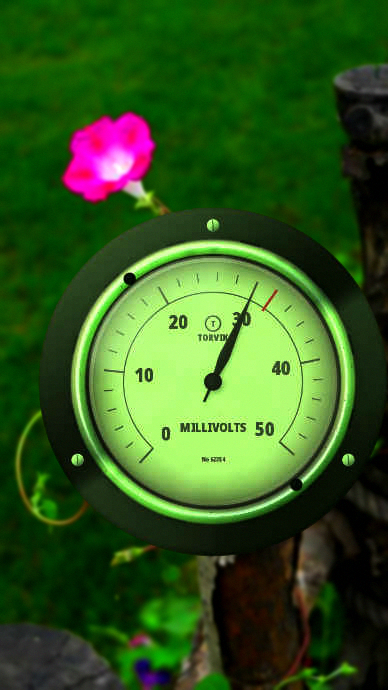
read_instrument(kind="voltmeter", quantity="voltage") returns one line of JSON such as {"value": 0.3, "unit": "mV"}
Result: {"value": 30, "unit": "mV"}
